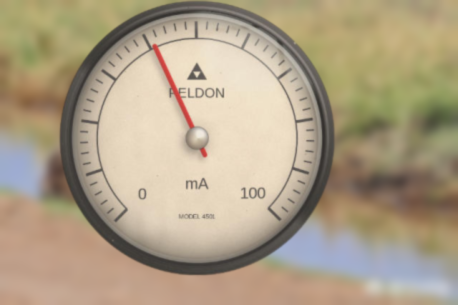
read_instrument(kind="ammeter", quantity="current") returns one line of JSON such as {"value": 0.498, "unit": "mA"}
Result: {"value": 41, "unit": "mA"}
